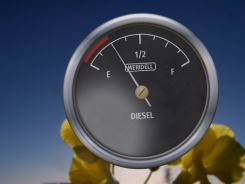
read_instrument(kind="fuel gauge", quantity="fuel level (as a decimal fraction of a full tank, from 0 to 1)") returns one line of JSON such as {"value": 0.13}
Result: {"value": 0.25}
